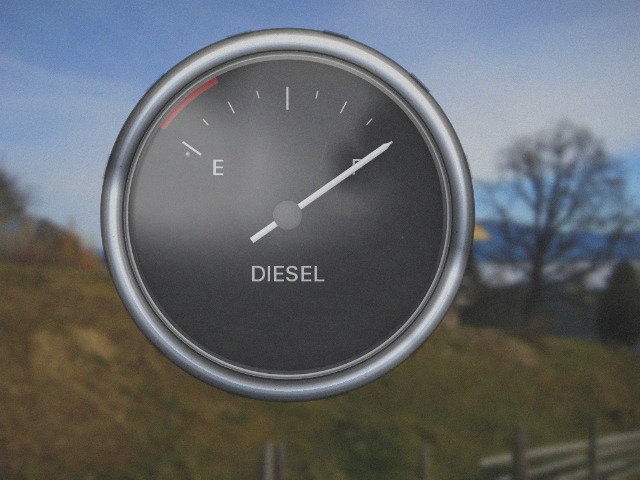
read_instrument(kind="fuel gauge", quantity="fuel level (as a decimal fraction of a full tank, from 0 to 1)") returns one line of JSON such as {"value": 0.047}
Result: {"value": 1}
